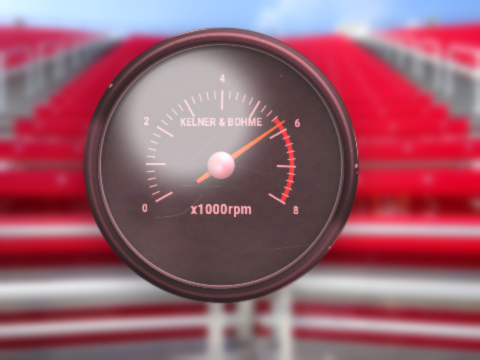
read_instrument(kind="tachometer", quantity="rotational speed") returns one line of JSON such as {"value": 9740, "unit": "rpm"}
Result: {"value": 5800, "unit": "rpm"}
